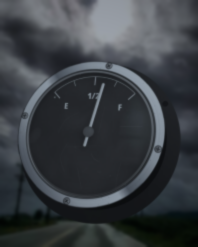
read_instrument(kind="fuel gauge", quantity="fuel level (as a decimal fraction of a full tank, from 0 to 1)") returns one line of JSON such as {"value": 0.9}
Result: {"value": 0.625}
